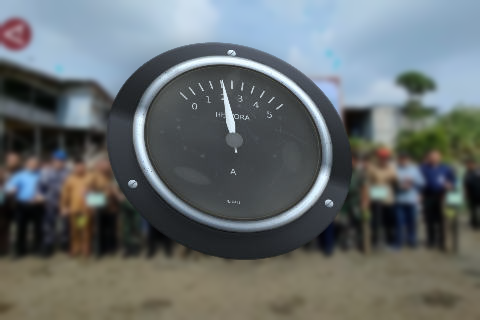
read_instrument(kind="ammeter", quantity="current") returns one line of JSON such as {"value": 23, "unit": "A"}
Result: {"value": 2, "unit": "A"}
